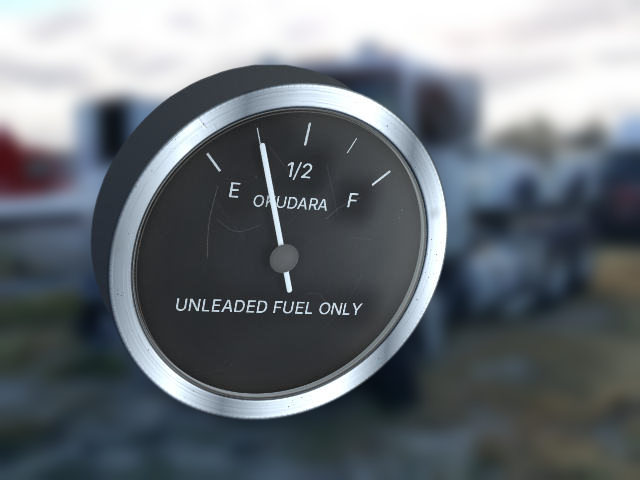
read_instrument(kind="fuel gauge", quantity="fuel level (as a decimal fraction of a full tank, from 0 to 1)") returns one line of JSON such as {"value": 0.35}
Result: {"value": 0.25}
